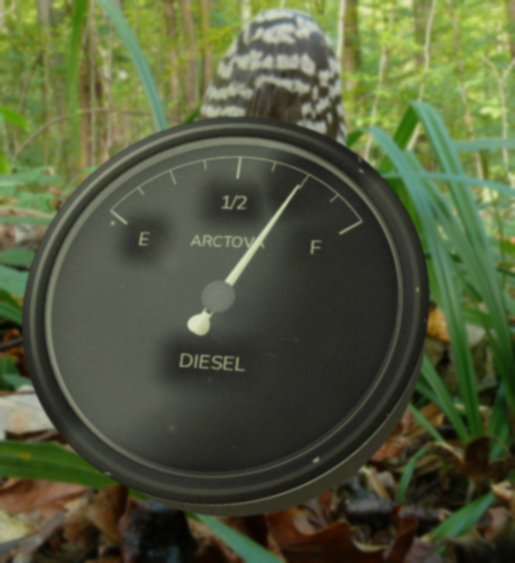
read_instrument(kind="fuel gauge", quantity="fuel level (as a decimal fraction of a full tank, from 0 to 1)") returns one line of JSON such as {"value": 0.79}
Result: {"value": 0.75}
